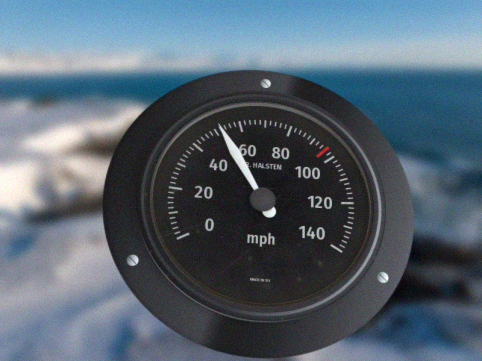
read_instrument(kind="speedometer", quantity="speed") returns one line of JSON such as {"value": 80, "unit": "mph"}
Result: {"value": 52, "unit": "mph"}
